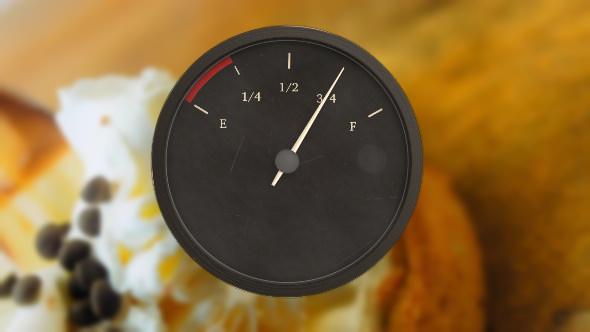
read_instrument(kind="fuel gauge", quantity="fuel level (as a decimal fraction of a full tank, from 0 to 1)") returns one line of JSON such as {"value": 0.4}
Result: {"value": 0.75}
